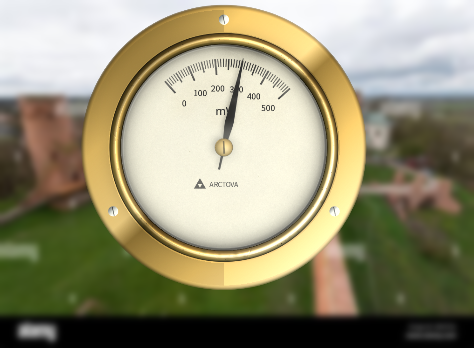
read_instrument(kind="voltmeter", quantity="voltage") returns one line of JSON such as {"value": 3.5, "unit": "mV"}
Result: {"value": 300, "unit": "mV"}
